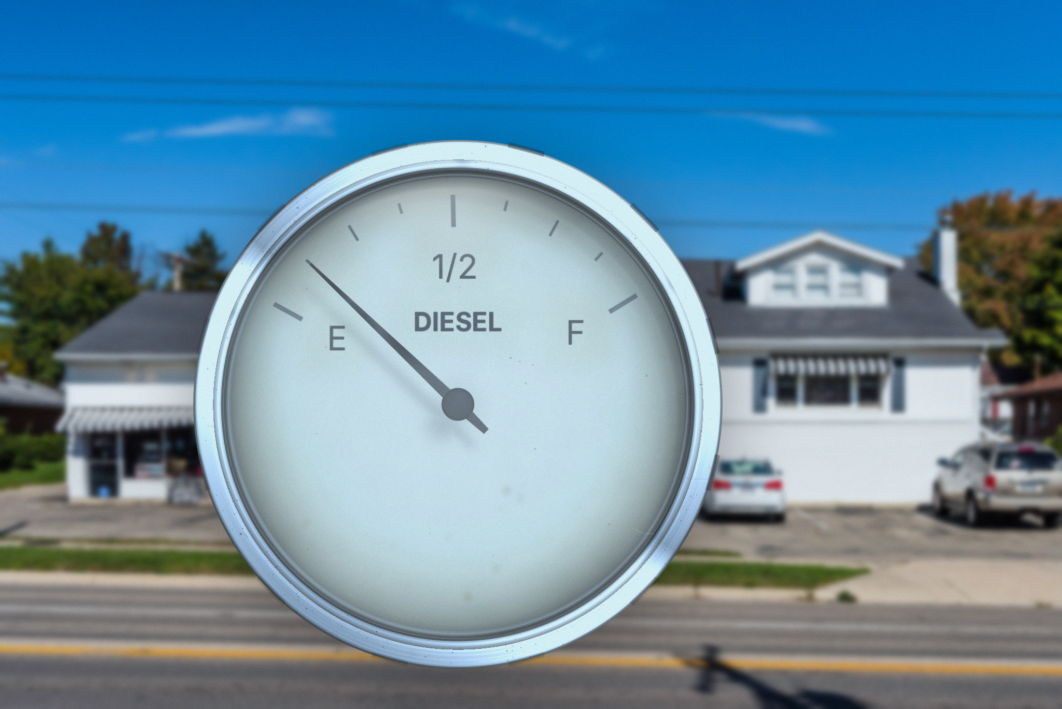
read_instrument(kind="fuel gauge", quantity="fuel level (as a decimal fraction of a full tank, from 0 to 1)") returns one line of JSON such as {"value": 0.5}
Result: {"value": 0.125}
